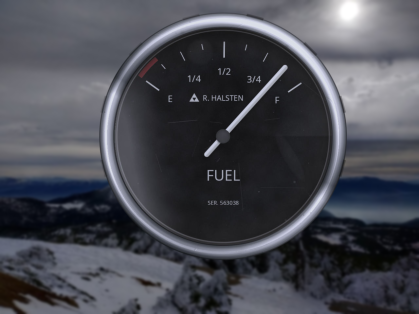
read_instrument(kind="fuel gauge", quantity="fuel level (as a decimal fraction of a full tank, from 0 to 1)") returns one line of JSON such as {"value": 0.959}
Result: {"value": 0.875}
